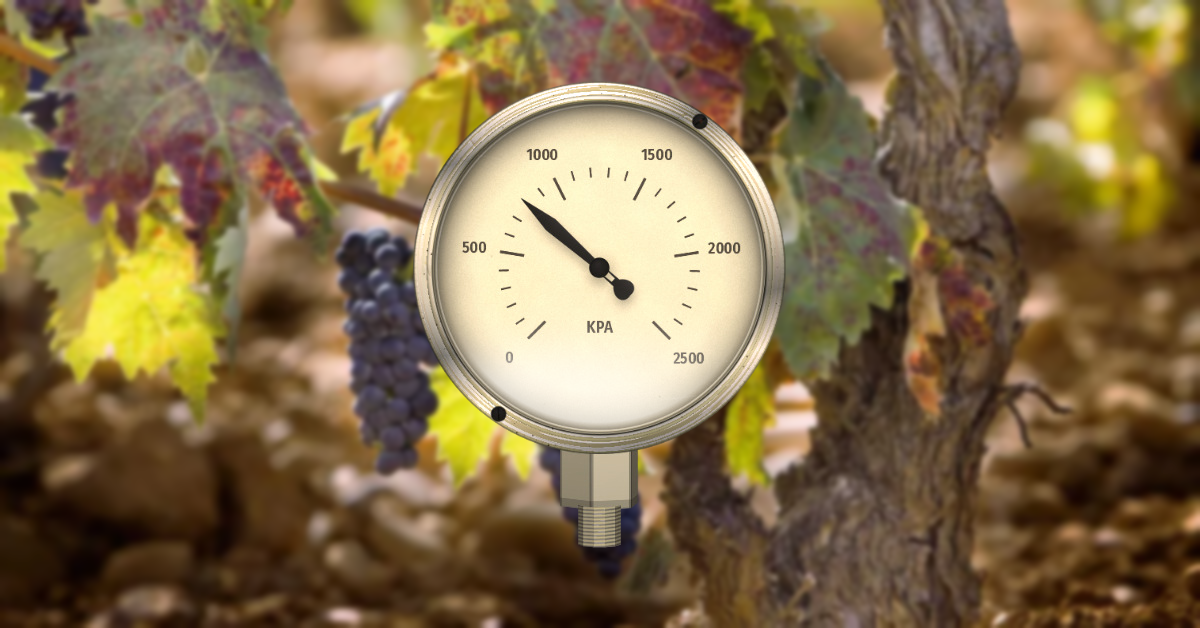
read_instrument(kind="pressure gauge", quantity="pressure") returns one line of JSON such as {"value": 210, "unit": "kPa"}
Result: {"value": 800, "unit": "kPa"}
